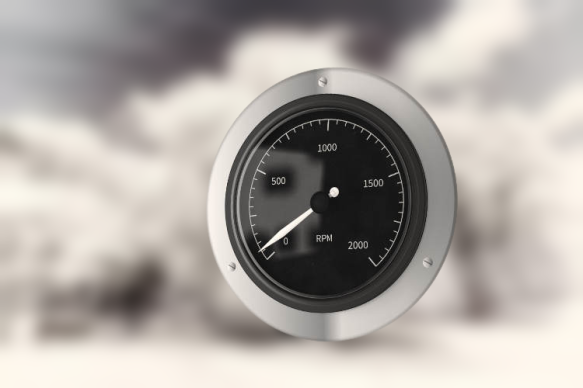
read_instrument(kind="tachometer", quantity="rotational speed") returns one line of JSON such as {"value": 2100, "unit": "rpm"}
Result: {"value": 50, "unit": "rpm"}
